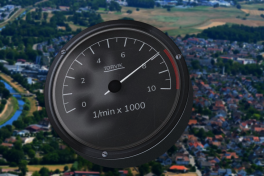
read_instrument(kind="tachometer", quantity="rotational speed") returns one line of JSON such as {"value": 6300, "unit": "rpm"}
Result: {"value": 8000, "unit": "rpm"}
